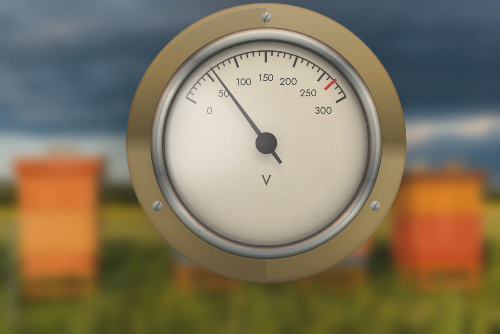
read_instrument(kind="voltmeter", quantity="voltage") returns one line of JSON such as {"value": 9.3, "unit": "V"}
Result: {"value": 60, "unit": "V"}
